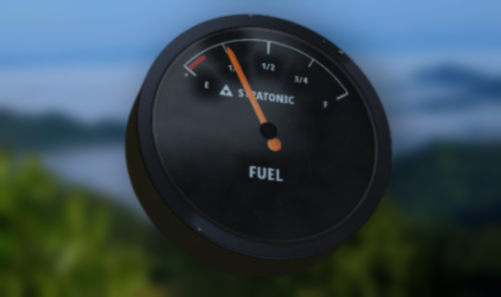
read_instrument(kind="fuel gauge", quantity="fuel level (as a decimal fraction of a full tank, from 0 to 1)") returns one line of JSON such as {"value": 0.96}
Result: {"value": 0.25}
